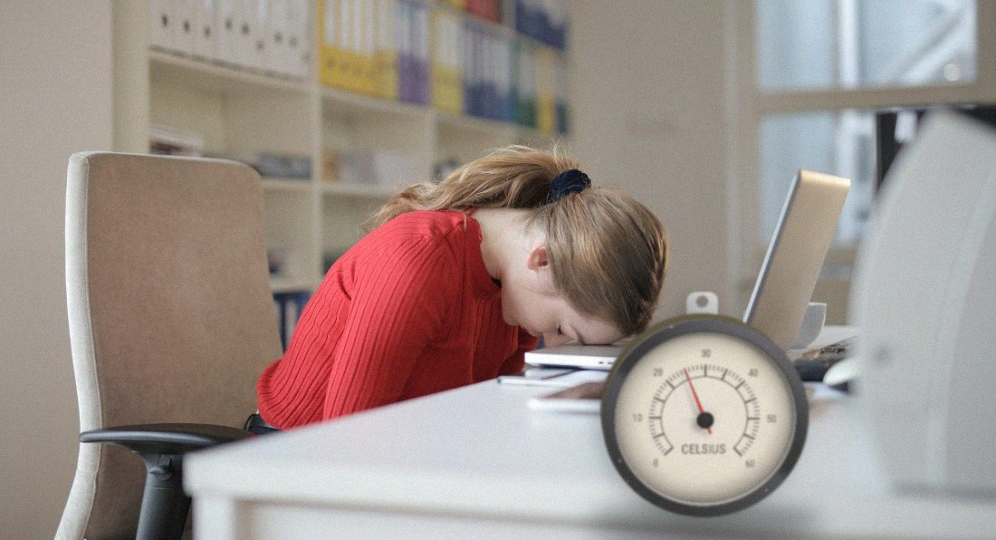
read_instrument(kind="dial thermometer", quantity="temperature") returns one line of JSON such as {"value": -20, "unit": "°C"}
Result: {"value": 25, "unit": "°C"}
